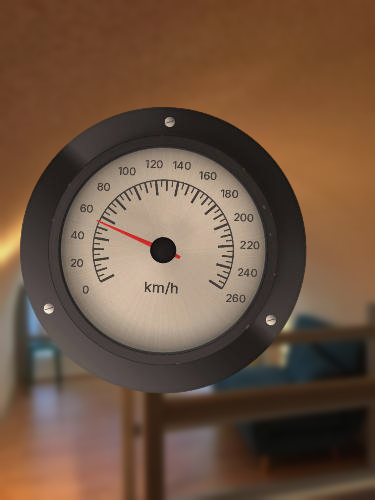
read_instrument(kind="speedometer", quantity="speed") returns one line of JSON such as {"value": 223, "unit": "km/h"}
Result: {"value": 55, "unit": "km/h"}
